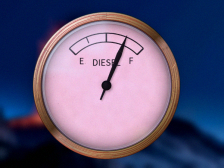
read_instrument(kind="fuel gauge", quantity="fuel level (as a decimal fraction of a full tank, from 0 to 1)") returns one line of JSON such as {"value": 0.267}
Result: {"value": 0.75}
